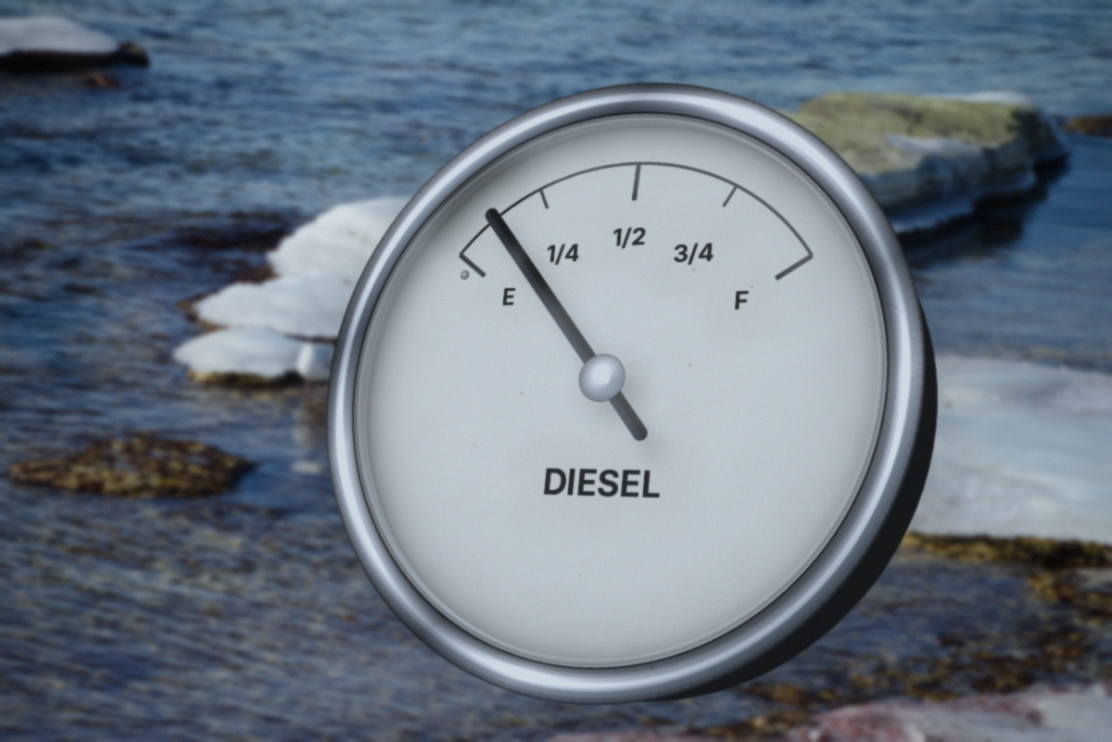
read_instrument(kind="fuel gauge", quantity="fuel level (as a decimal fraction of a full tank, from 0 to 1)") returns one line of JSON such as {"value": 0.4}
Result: {"value": 0.125}
